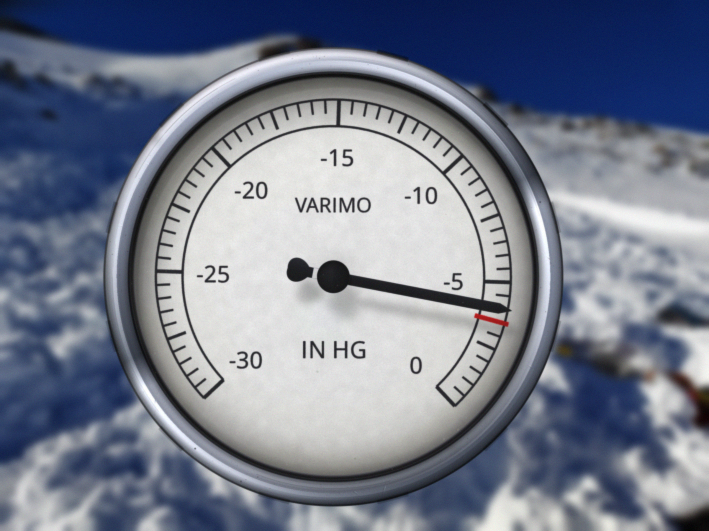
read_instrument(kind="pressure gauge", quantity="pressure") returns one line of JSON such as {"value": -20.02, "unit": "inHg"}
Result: {"value": -4, "unit": "inHg"}
